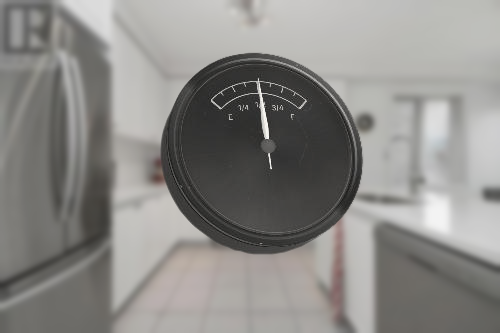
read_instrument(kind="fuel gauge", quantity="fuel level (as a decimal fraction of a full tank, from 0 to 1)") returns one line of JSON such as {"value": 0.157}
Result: {"value": 0.5}
